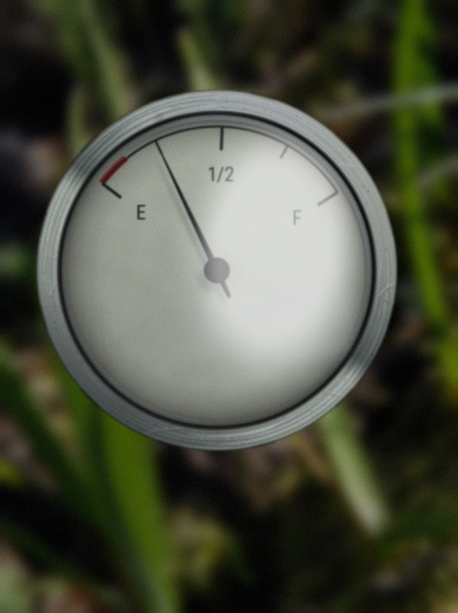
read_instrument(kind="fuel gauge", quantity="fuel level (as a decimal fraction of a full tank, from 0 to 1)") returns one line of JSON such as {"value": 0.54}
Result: {"value": 0.25}
